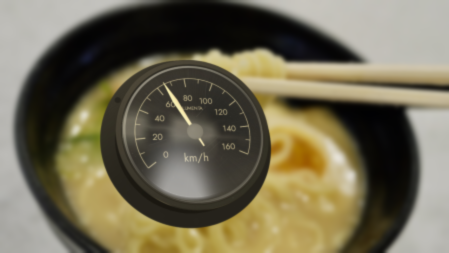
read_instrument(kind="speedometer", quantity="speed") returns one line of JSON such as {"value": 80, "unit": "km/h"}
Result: {"value": 65, "unit": "km/h"}
